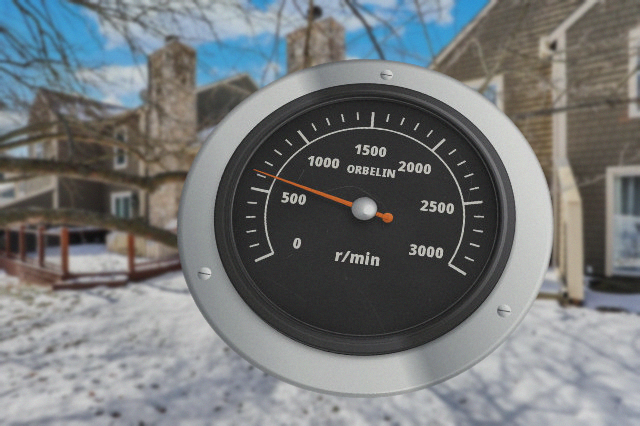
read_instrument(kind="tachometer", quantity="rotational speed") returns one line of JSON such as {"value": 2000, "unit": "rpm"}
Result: {"value": 600, "unit": "rpm"}
